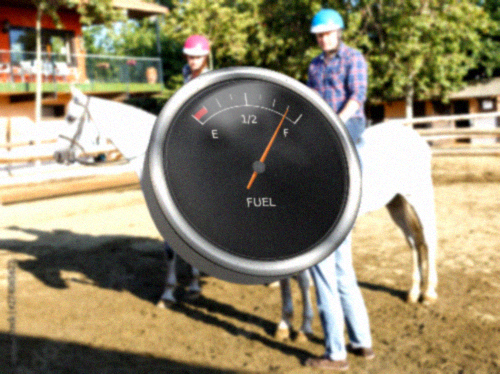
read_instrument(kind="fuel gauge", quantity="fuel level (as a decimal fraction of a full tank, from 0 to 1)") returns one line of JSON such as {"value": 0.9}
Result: {"value": 0.875}
